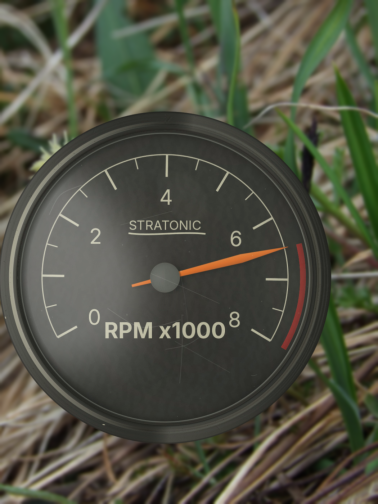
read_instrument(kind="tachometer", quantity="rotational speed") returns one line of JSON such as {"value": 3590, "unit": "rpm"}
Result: {"value": 6500, "unit": "rpm"}
